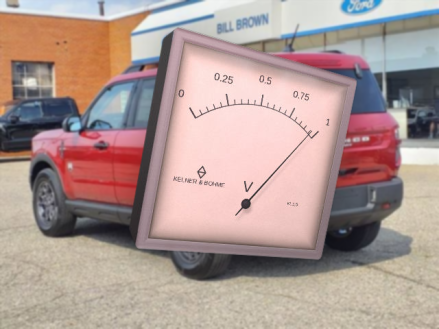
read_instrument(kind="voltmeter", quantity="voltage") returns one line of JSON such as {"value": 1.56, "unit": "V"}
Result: {"value": 0.95, "unit": "V"}
